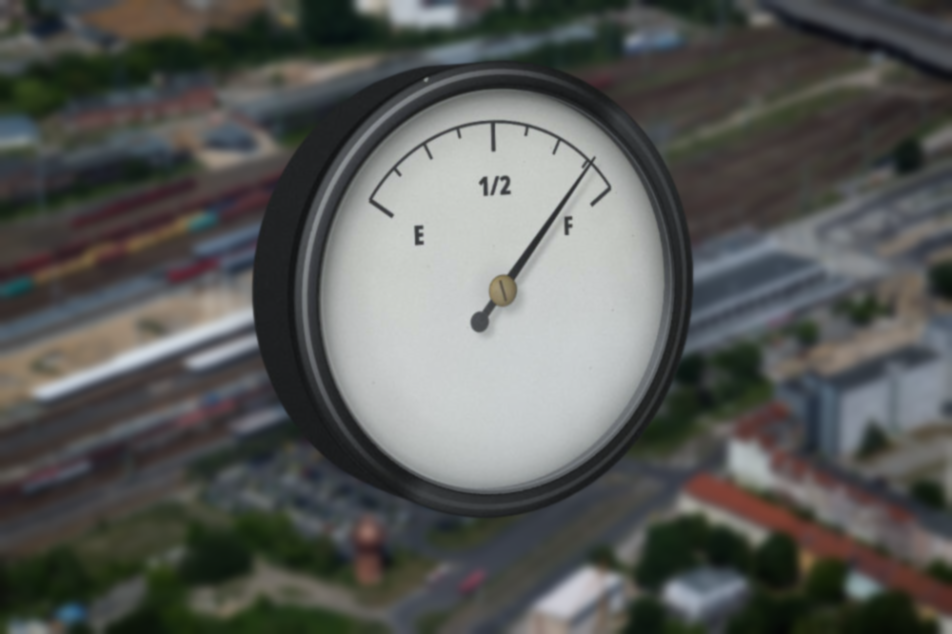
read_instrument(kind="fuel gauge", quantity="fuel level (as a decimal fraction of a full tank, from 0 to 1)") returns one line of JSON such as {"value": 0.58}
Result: {"value": 0.875}
